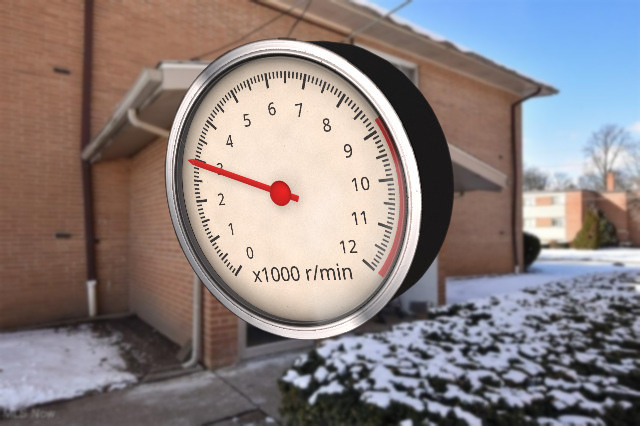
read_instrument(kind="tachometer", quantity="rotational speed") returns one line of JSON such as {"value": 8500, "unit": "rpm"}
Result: {"value": 3000, "unit": "rpm"}
